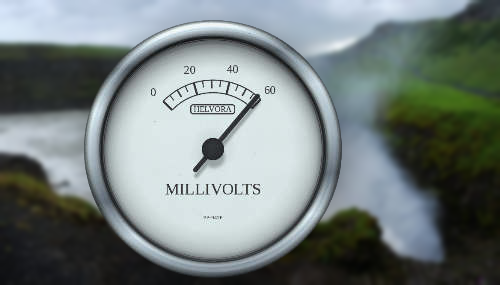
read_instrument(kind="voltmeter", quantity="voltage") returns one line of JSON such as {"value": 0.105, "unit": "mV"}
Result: {"value": 57.5, "unit": "mV"}
